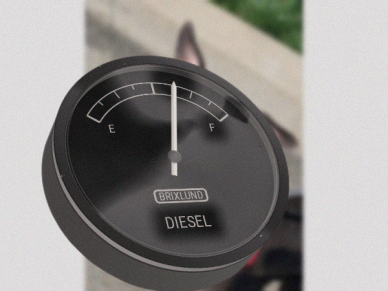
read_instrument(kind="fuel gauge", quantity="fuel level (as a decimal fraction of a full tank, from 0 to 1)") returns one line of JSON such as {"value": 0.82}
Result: {"value": 0.625}
